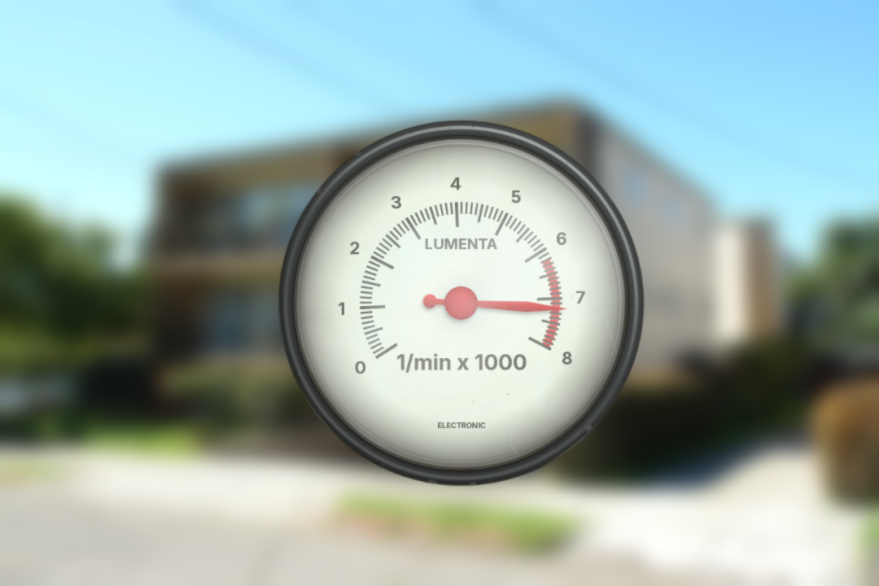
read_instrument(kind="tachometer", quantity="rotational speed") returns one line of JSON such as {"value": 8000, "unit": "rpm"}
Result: {"value": 7200, "unit": "rpm"}
